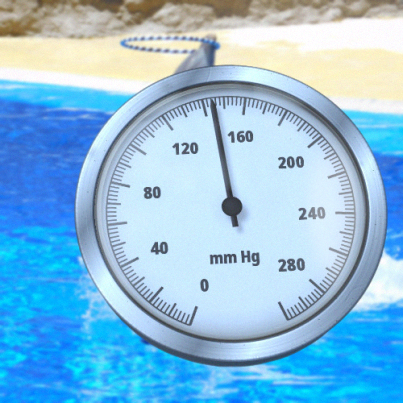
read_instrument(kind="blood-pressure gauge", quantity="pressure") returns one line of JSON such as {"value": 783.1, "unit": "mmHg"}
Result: {"value": 144, "unit": "mmHg"}
